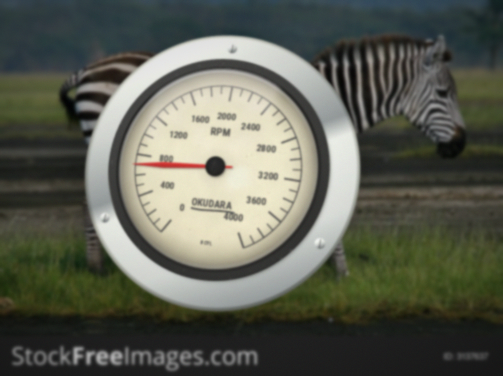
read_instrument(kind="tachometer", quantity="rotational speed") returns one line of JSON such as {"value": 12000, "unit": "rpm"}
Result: {"value": 700, "unit": "rpm"}
